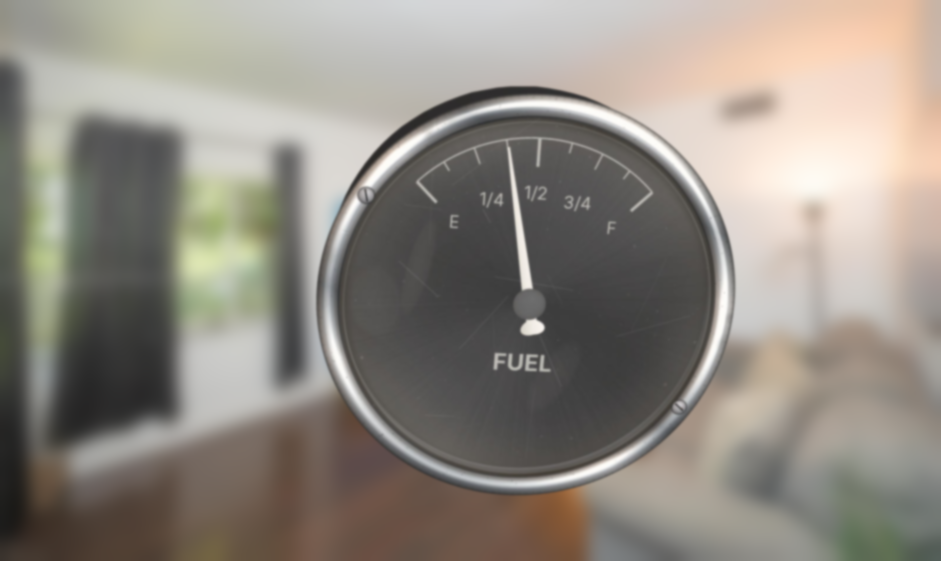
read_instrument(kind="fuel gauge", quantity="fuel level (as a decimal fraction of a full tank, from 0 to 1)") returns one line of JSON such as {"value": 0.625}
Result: {"value": 0.375}
